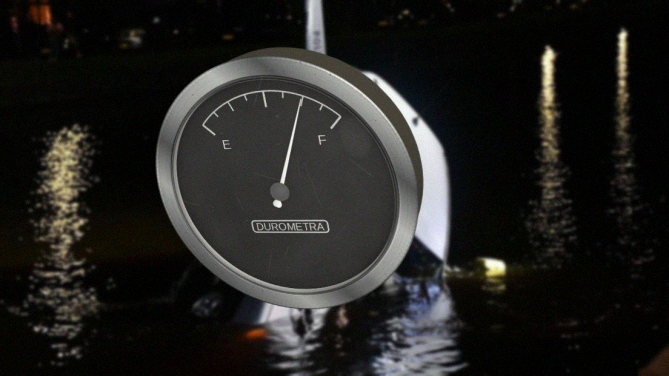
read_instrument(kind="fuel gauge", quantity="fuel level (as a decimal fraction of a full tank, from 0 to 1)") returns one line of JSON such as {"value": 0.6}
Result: {"value": 0.75}
